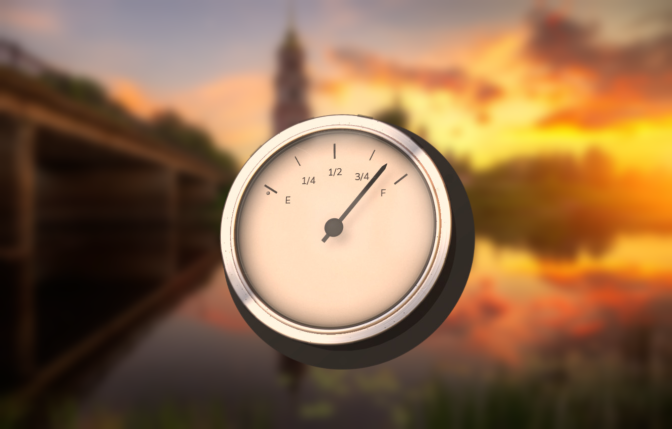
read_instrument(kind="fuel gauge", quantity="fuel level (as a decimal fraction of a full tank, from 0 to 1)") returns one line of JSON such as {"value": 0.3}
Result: {"value": 0.875}
